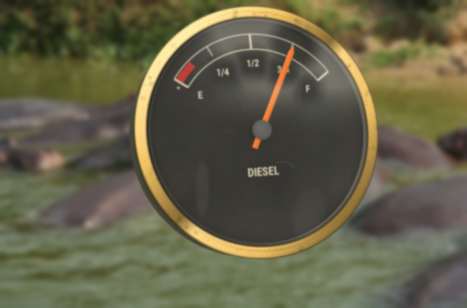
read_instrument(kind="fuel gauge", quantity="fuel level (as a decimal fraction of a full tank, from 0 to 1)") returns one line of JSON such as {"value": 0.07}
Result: {"value": 0.75}
